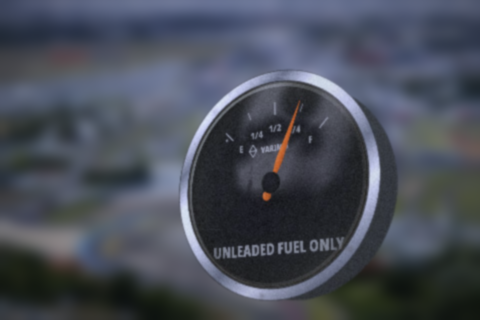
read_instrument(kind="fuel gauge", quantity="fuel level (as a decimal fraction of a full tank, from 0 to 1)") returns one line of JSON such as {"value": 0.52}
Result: {"value": 0.75}
